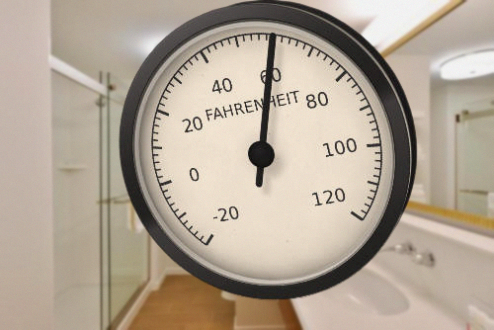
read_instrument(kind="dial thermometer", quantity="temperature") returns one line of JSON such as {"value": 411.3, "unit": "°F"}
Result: {"value": 60, "unit": "°F"}
